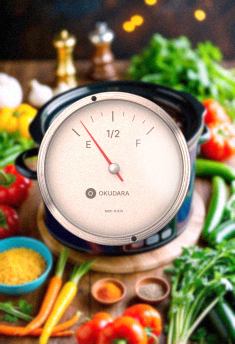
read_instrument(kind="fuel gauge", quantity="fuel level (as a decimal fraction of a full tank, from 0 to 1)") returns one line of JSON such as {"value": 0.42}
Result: {"value": 0.125}
